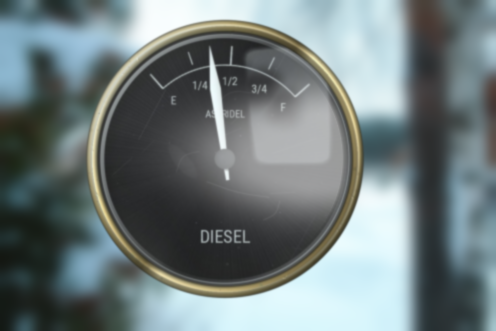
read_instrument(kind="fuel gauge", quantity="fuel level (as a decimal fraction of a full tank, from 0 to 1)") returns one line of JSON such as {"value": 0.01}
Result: {"value": 0.375}
